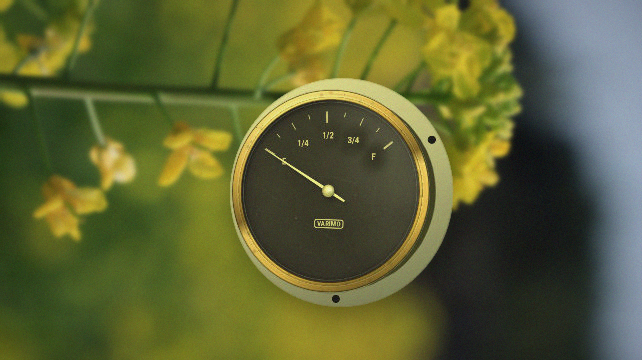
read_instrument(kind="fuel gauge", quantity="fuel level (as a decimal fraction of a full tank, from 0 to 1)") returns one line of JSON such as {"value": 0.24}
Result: {"value": 0}
